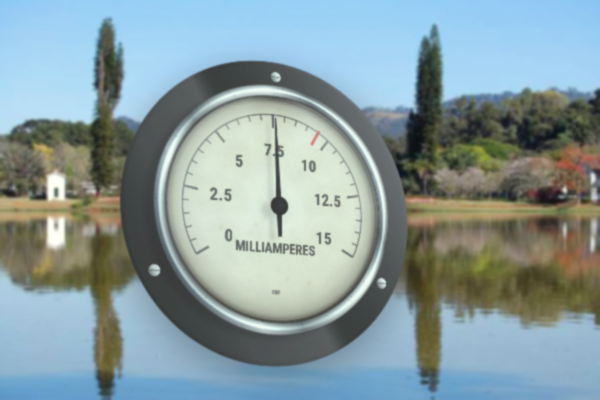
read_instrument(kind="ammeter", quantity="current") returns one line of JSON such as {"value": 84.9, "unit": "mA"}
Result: {"value": 7.5, "unit": "mA"}
